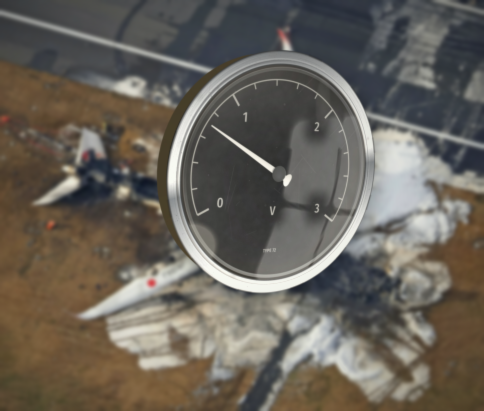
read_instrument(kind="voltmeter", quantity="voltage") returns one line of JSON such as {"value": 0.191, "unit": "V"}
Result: {"value": 0.7, "unit": "V"}
